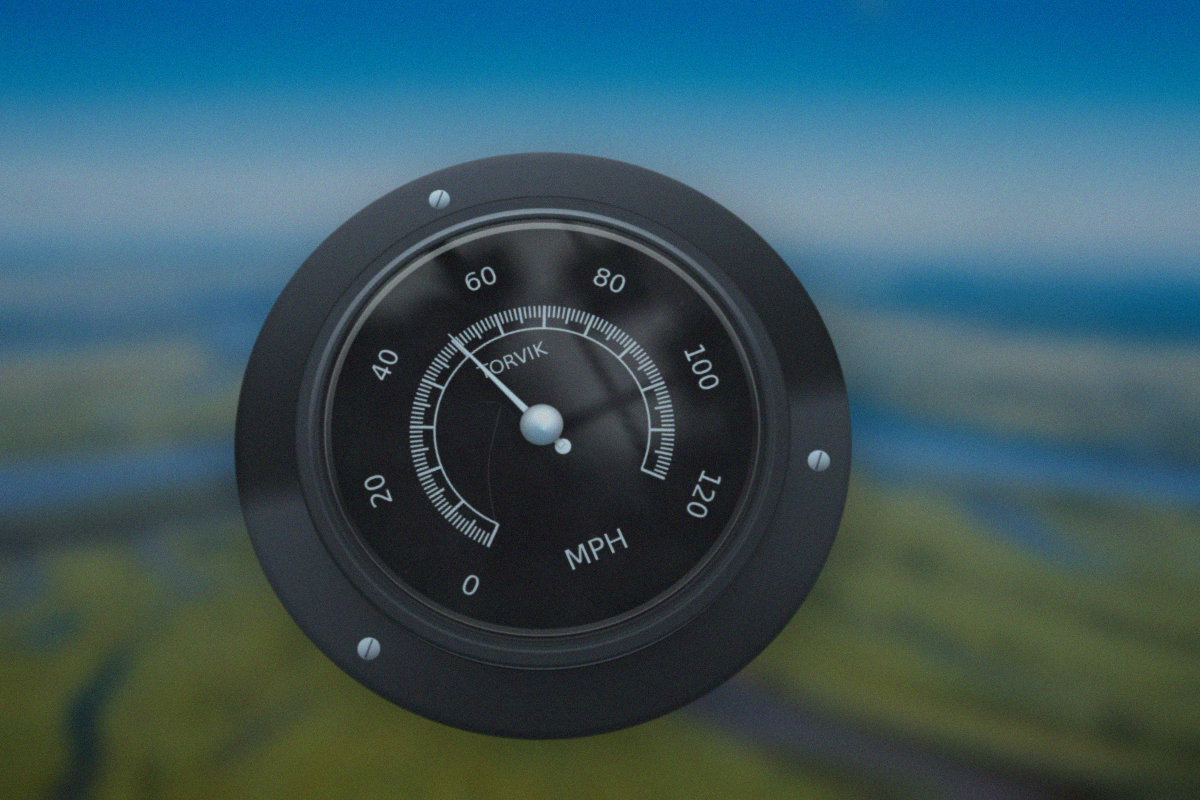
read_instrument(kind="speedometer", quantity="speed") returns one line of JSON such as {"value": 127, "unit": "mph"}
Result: {"value": 50, "unit": "mph"}
